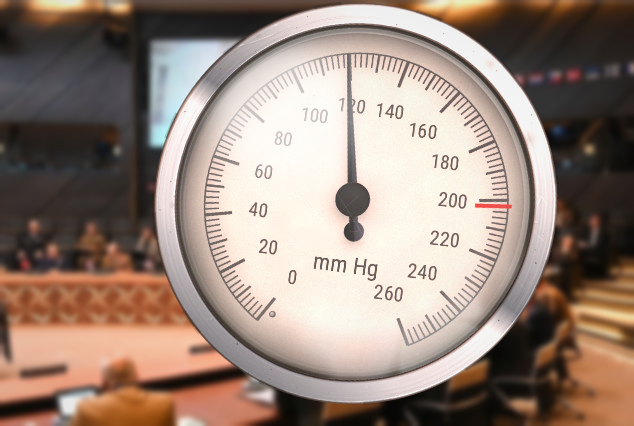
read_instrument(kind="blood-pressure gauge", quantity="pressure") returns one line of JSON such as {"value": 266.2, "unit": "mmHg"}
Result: {"value": 120, "unit": "mmHg"}
